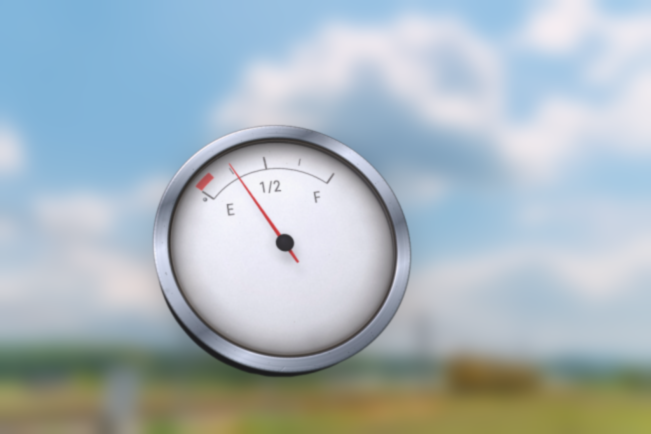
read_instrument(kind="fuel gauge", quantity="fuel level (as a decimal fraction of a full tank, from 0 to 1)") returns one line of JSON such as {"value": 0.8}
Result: {"value": 0.25}
